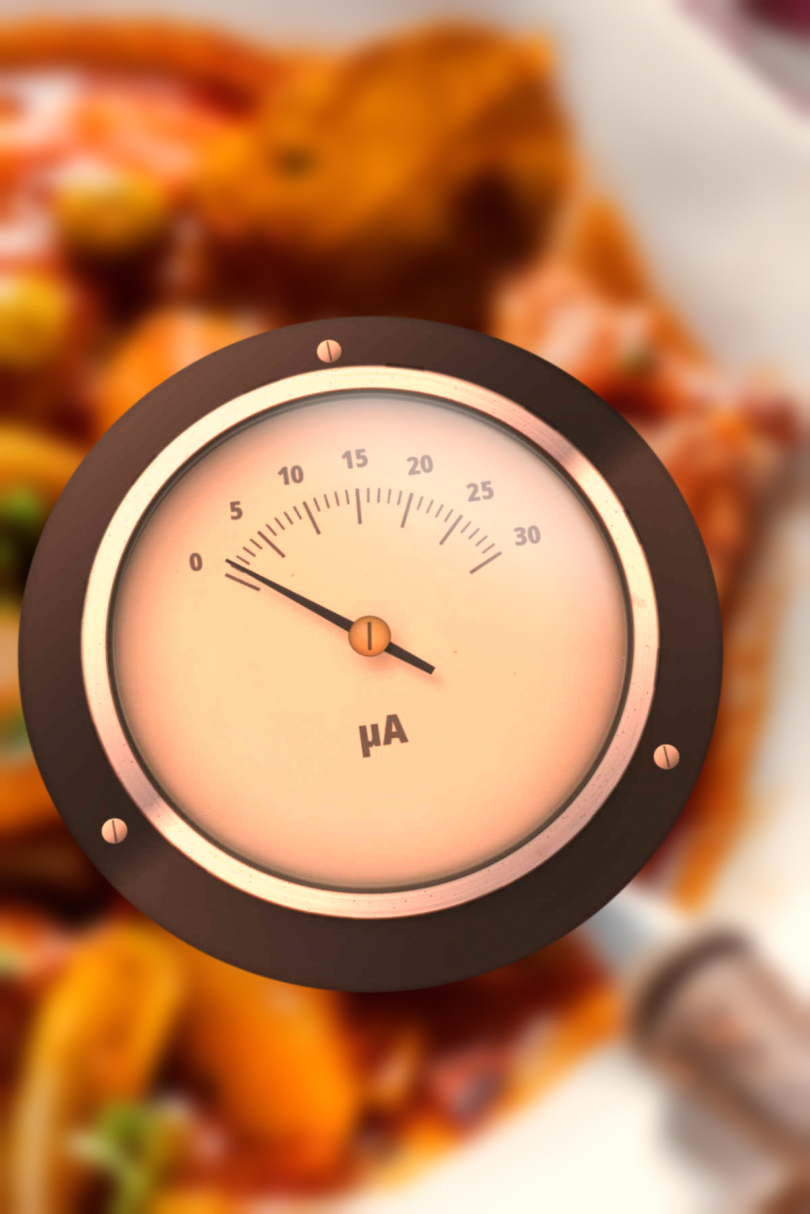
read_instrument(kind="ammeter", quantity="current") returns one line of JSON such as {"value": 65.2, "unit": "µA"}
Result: {"value": 1, "unit": "µA"}
